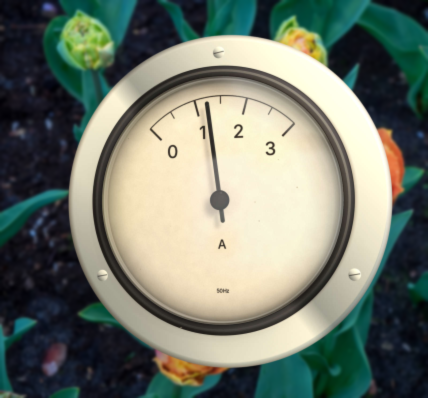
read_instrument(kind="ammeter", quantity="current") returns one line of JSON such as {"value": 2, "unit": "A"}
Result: {"value": 1.25, "unit": "A"}
